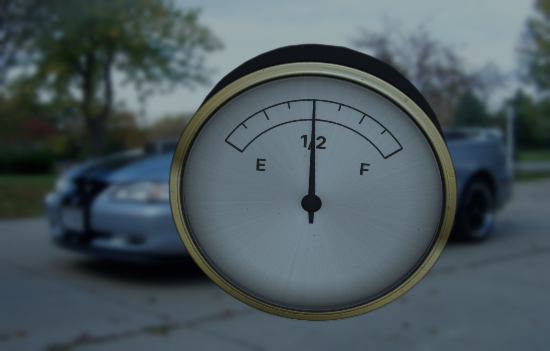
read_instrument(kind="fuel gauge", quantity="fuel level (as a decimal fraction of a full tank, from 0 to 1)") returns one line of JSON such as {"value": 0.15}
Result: {"value": 0.5}
